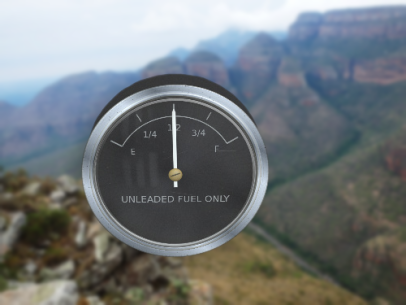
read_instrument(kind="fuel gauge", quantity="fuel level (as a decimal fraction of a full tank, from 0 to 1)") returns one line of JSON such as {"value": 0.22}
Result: {"value": 0.5}
